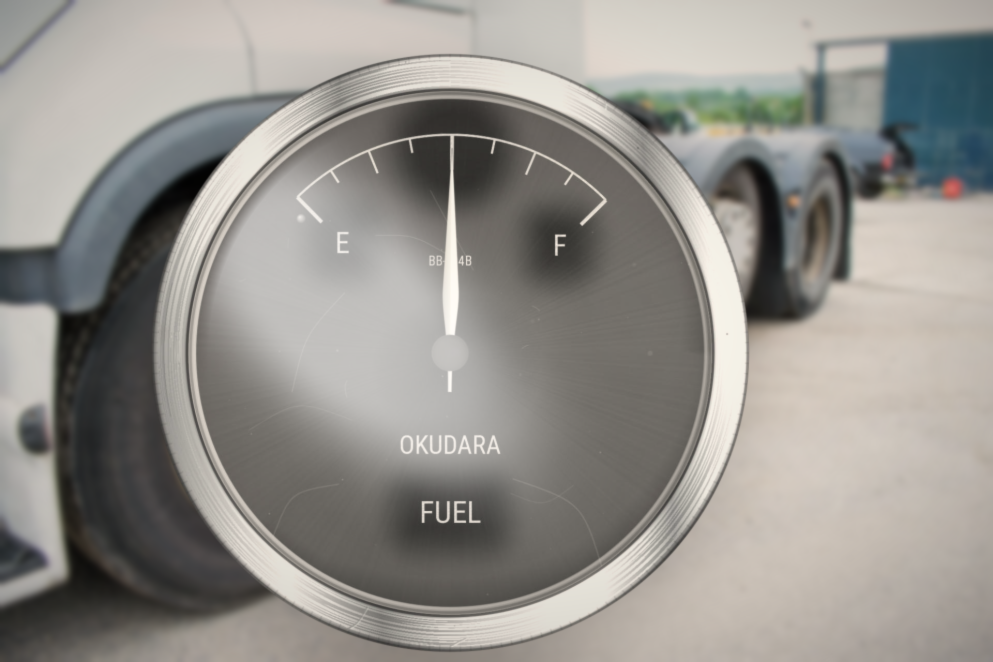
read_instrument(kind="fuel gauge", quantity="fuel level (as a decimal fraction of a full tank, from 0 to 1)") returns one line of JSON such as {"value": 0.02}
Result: {"value": 0.5}
